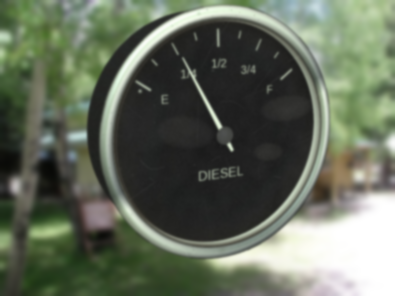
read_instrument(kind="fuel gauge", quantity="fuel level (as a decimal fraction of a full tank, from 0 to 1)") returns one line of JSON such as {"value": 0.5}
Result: {"value": 0.25}
